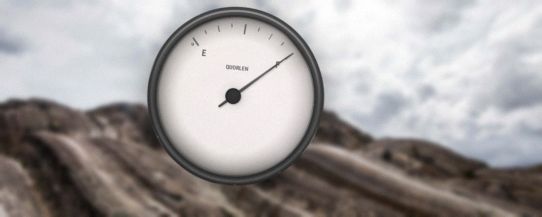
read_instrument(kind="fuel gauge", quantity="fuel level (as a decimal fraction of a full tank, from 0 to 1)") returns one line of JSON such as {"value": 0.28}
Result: {"value": 1}
